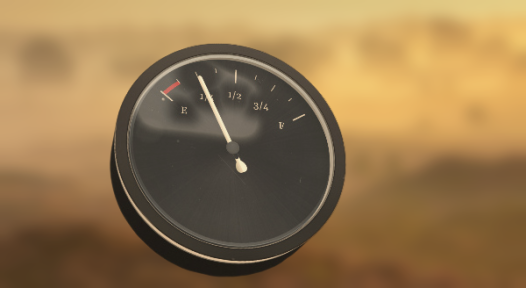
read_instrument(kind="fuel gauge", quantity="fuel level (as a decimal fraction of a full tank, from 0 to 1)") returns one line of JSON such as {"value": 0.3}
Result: {"value": 0.25}
